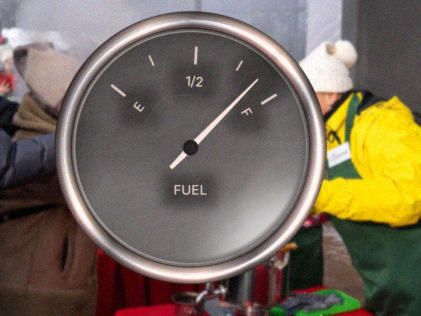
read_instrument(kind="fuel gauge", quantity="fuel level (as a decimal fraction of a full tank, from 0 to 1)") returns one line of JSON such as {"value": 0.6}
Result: {"value": 0.875}
